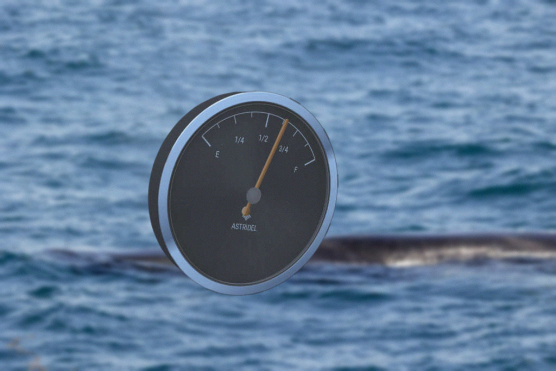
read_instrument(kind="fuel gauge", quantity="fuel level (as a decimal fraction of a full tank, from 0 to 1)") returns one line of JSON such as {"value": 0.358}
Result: {"value": 0.625}
